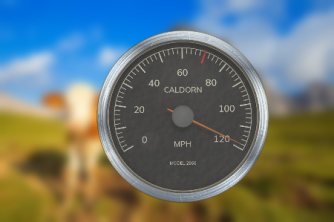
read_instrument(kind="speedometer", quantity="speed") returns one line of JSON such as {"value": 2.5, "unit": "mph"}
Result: {"value": 118, "unit": "mph"}
